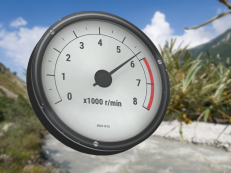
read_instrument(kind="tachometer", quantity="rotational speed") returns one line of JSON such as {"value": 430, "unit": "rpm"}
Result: {"value": 5750, "unit": "rpm"}
